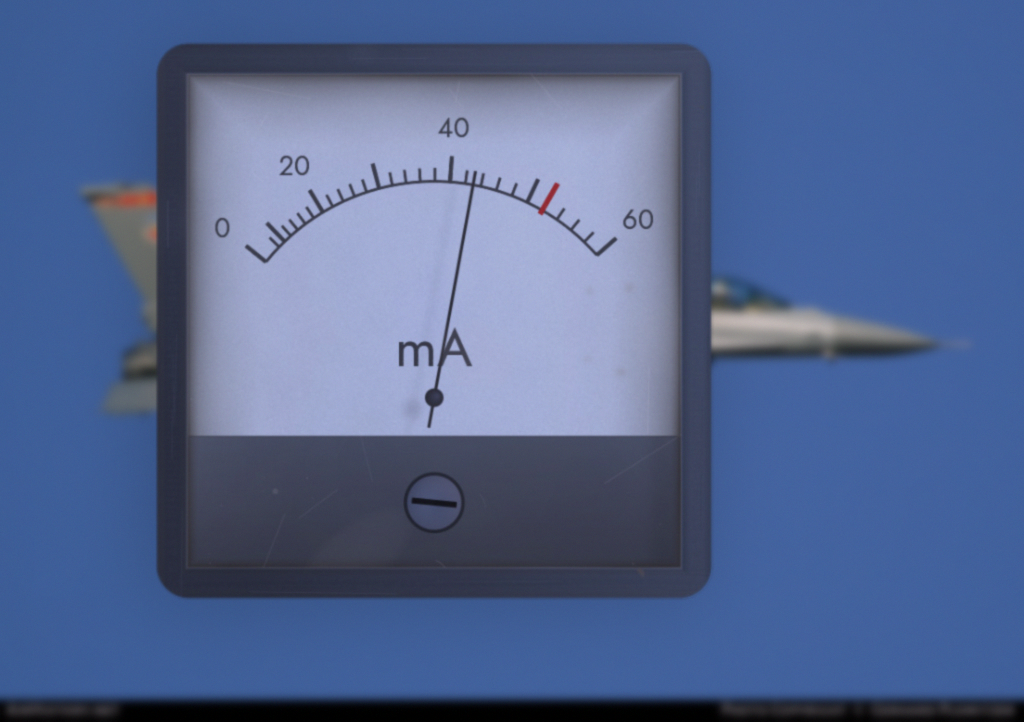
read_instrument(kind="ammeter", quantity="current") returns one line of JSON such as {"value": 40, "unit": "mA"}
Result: {"value": 43, "unit": "mA"}
